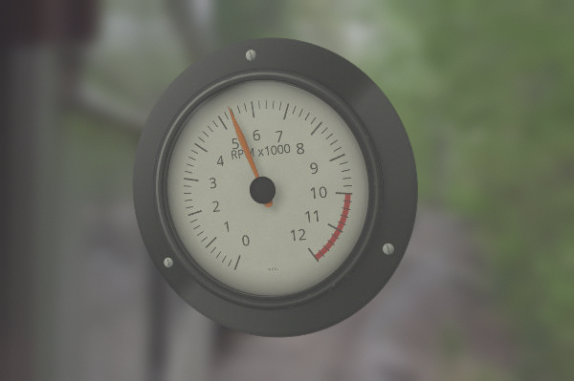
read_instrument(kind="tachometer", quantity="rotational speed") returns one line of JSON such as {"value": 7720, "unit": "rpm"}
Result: {"value": 5400, "unit": "rpm"}
